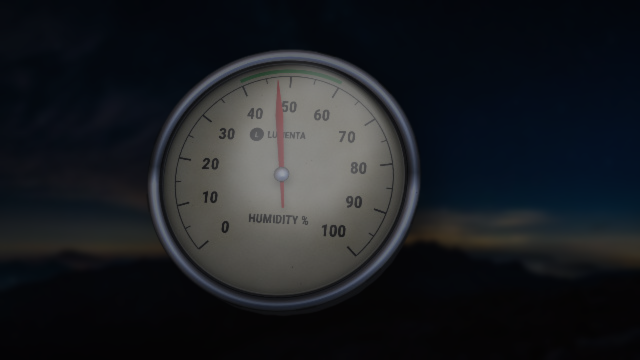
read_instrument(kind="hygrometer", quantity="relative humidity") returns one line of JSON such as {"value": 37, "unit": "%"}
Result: {"value": 47.5, "unit": "%"}
